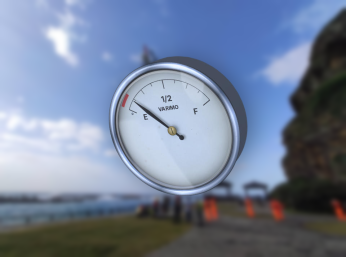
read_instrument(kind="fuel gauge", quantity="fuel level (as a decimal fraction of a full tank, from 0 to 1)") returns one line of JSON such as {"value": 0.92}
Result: {"value": 0.125}
